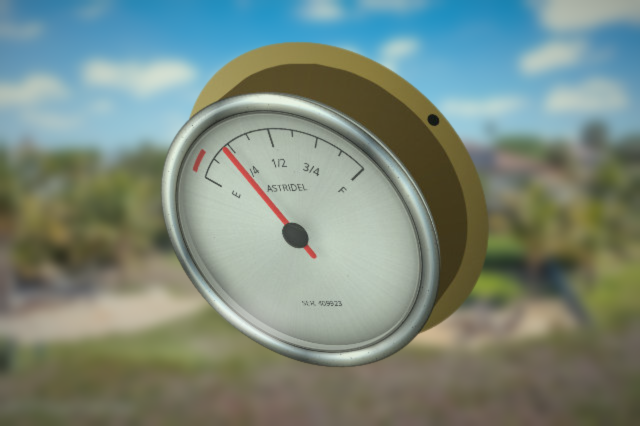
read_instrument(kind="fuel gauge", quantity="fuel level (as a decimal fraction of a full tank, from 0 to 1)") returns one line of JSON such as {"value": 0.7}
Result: {"value": 0.25}
